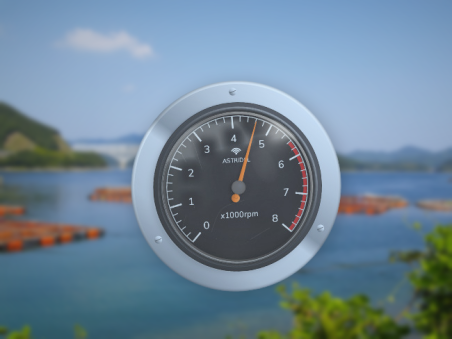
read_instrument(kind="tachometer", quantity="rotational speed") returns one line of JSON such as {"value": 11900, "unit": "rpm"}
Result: {"value": 4600, "unit": "rpm"}
